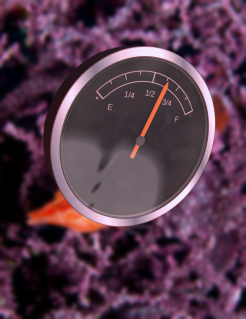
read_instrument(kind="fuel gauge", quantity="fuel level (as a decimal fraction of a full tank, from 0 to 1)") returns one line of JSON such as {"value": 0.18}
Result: {"value": 0.625}
